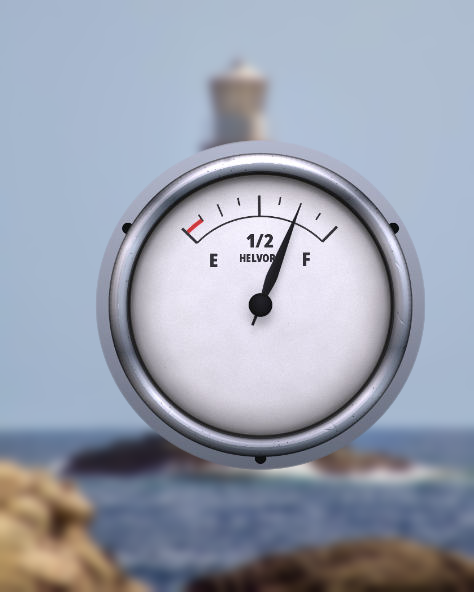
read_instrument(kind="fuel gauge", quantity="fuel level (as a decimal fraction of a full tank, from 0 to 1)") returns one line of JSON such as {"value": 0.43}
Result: {"value": 0.75}
